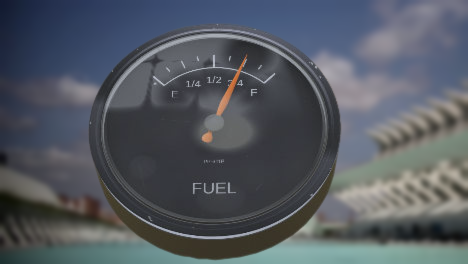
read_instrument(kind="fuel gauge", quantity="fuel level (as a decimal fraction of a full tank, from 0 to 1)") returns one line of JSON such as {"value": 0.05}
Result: {"value": 0.75}
